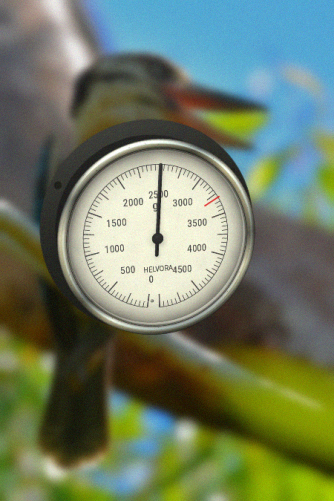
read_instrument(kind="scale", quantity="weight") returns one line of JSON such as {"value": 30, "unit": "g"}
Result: {"value": 2500, "unit": "g"}
